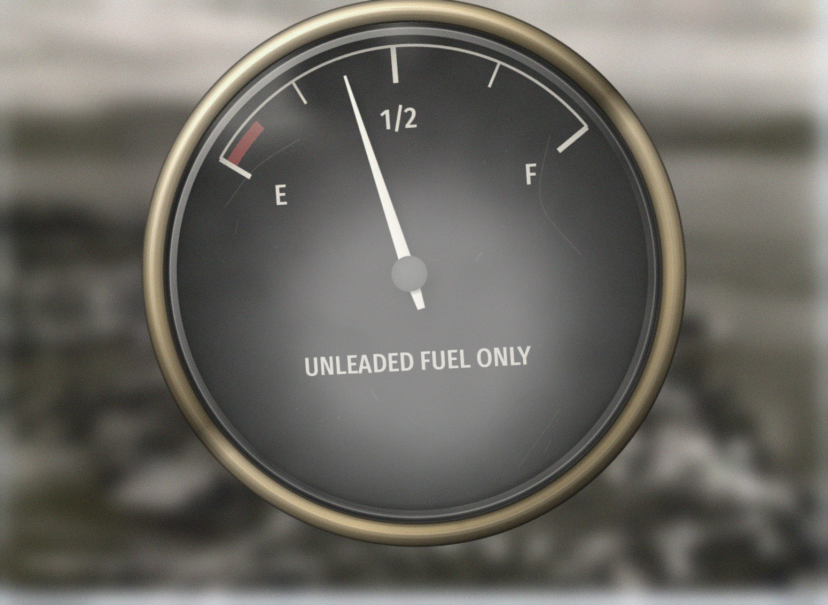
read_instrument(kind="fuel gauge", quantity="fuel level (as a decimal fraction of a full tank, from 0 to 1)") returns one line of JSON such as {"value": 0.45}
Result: {"value": 0.375}
